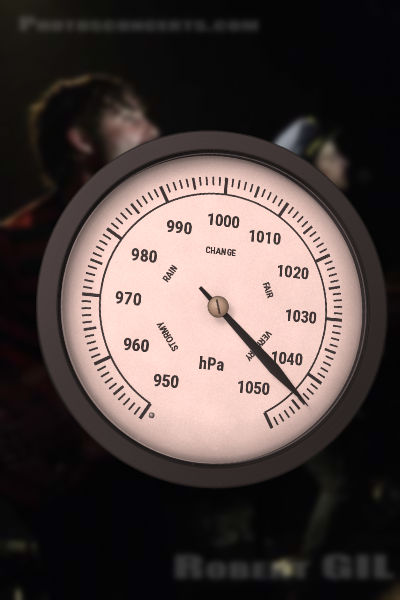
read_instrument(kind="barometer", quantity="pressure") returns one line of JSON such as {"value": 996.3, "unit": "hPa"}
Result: {"value": 1044, "unit": "hPa"}
